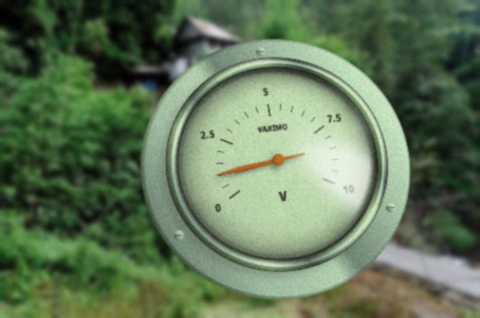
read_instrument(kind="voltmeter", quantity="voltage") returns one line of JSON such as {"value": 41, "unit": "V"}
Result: {"value": 1, "unit": "V"}
